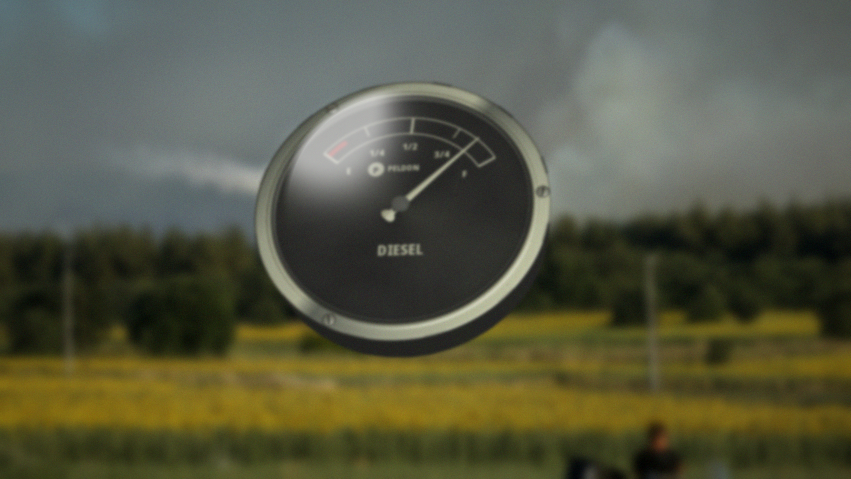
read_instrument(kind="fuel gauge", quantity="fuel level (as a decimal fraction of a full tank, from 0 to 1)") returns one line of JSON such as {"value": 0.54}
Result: {"value": 0.875}
